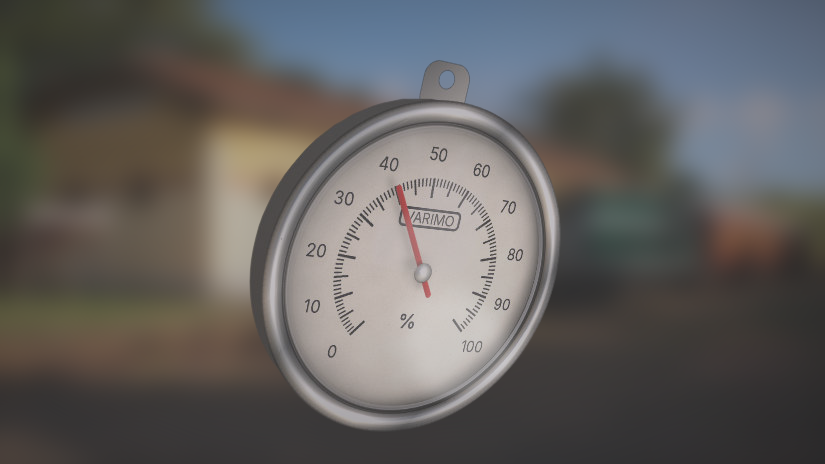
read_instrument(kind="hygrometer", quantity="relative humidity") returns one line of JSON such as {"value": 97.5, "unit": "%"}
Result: {"value": 40, "unit": "%"}
